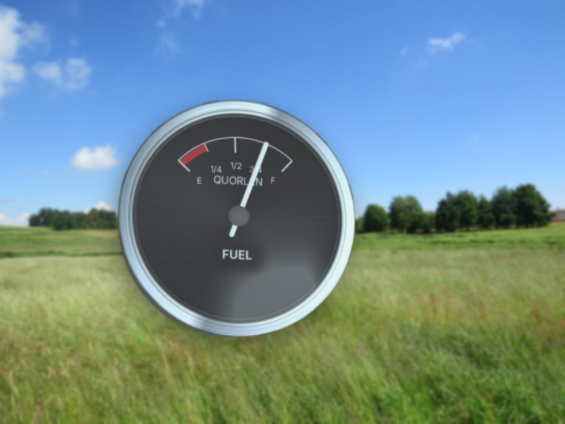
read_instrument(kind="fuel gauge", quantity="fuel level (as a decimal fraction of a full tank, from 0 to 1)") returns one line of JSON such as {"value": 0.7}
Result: {"value": 0.75}
